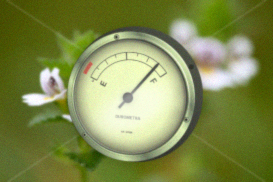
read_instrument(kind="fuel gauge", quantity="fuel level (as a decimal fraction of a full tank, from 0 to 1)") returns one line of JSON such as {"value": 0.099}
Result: {"value": 0.875}
